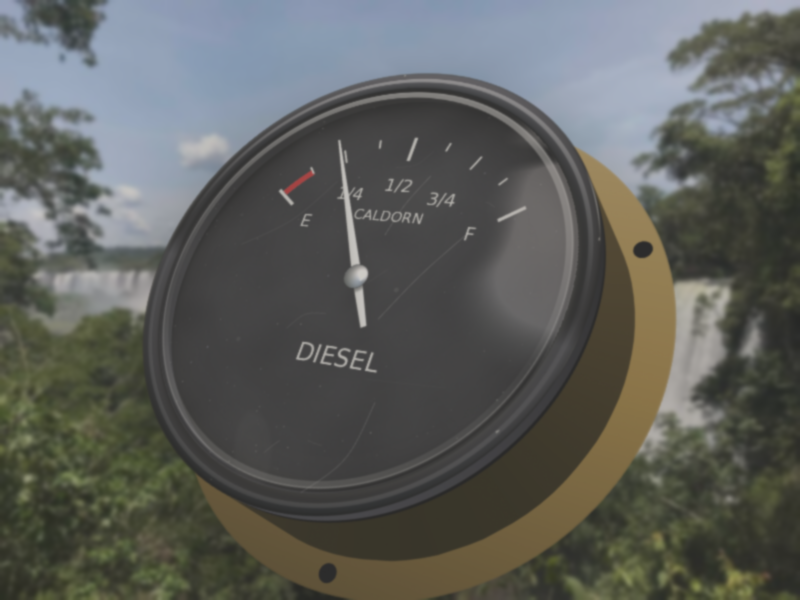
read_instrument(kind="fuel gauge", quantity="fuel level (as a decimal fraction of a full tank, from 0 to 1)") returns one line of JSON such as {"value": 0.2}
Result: {"value": 0.25}
